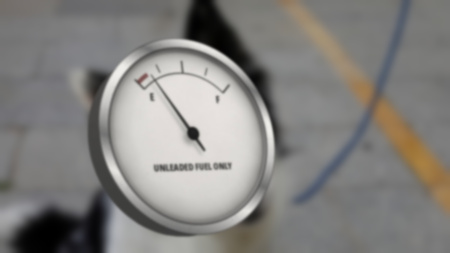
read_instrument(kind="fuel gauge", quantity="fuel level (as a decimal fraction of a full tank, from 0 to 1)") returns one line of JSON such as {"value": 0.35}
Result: {"value": 0.125}
